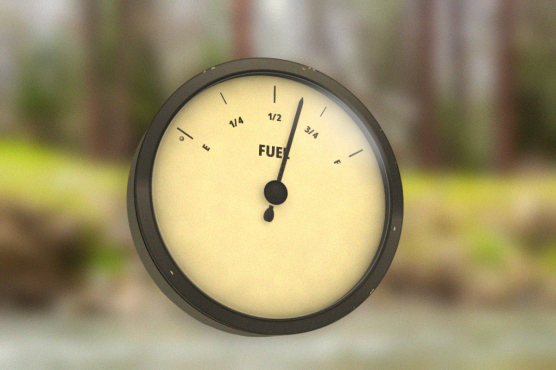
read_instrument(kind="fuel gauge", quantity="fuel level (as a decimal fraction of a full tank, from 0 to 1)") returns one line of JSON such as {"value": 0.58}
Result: {"value": 0.625}
